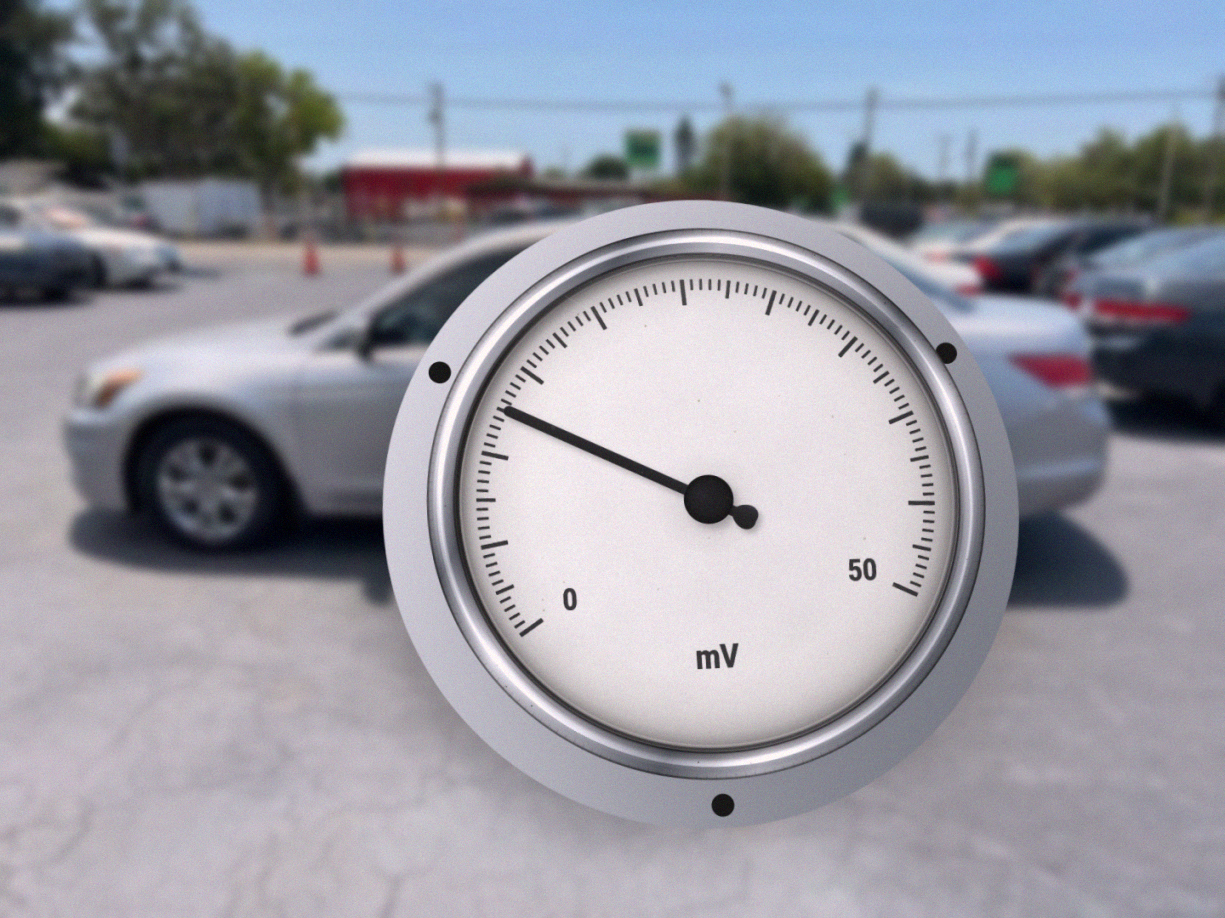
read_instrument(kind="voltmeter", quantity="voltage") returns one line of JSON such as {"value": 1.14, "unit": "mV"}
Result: {"value": 12.5, "unit": "mV"}
